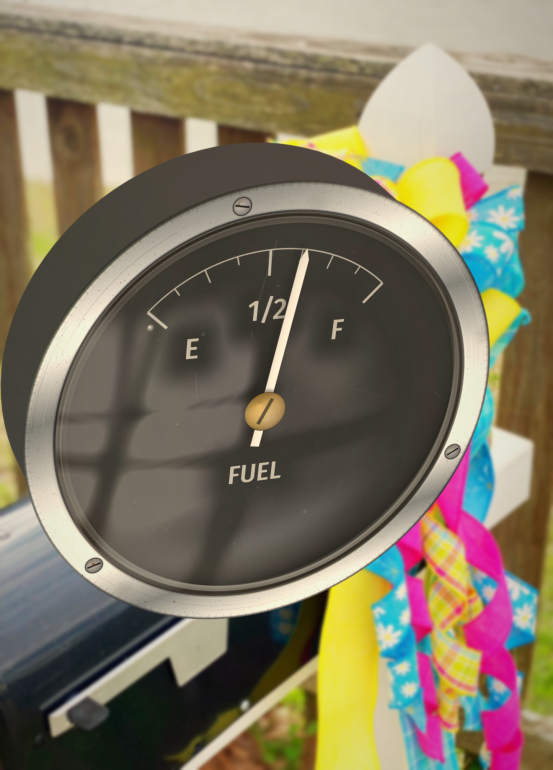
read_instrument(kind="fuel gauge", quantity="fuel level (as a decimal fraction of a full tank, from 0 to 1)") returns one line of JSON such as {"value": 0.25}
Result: {"value": 0.625}
